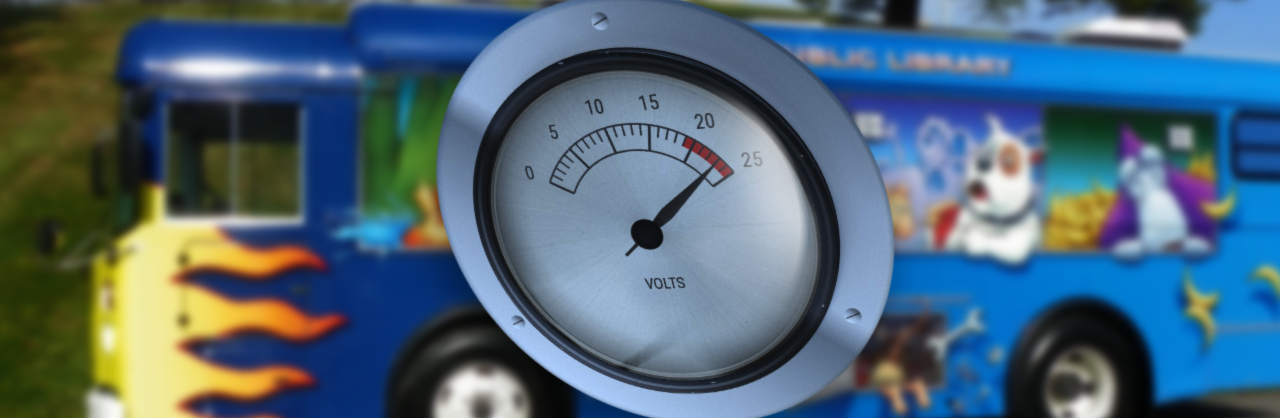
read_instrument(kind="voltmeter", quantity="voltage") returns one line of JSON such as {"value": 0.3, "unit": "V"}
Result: {"value": 23, "unit": "V"}
